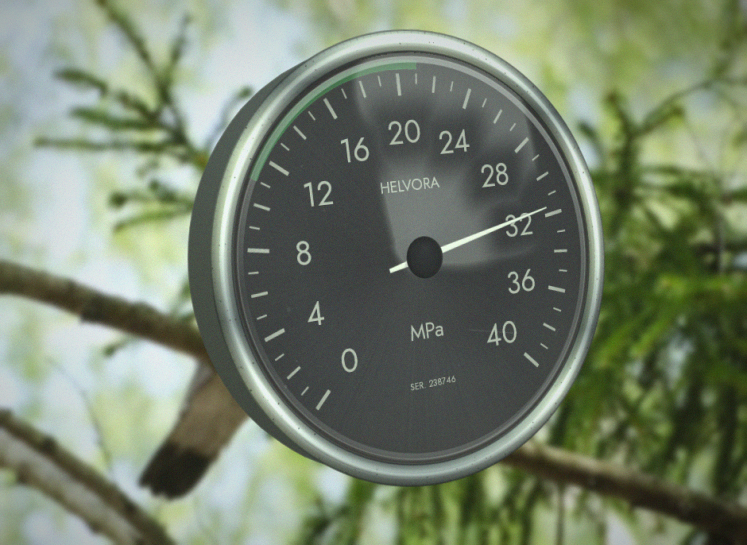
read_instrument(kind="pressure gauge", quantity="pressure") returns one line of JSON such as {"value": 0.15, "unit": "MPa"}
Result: {"value": 31.5, "unit": "MPa"}
